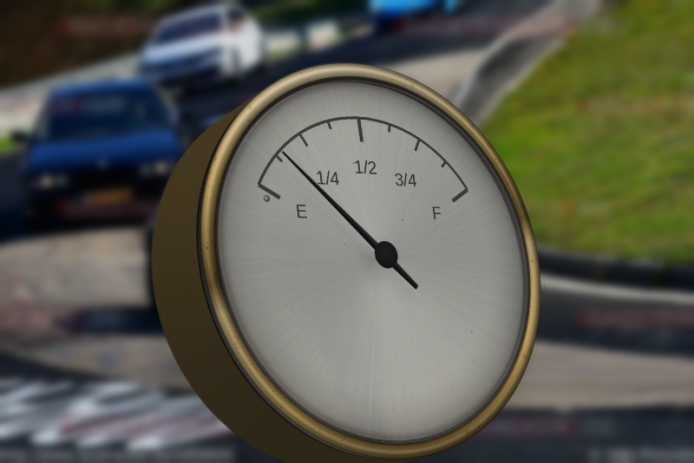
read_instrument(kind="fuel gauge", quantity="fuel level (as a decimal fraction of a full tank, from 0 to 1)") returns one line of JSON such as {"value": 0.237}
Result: {"value": 0.125}
